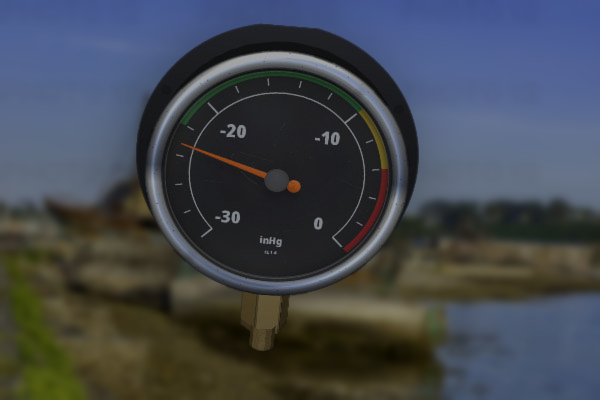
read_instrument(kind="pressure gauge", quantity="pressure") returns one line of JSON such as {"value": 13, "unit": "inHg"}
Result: {"value": -23, "unit": "inHg"}
